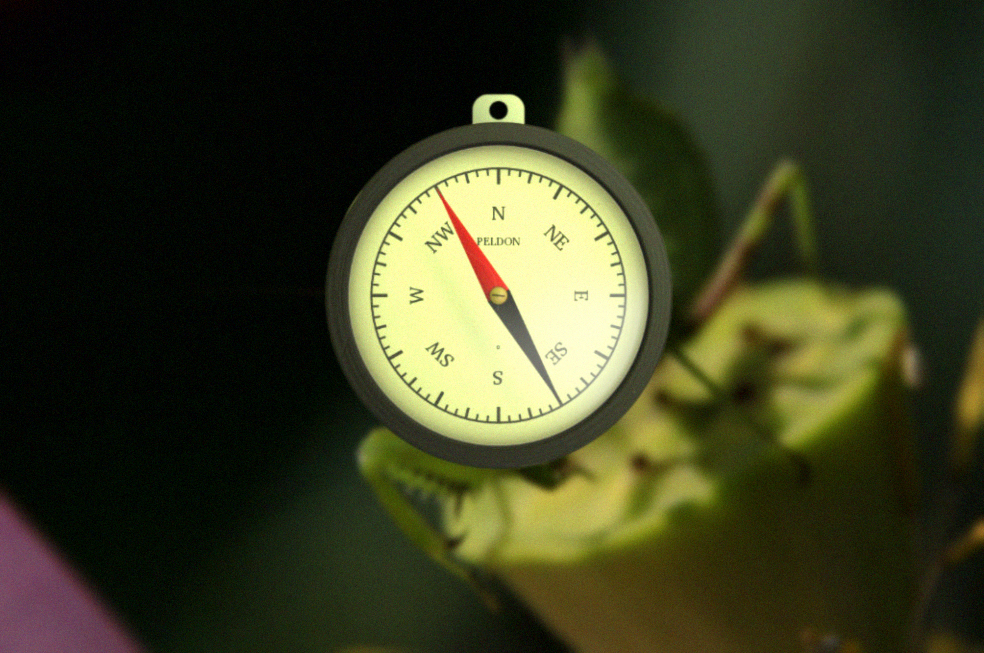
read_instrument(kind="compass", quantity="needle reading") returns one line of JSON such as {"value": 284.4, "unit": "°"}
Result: {"value": 330, "unit": "°"}
